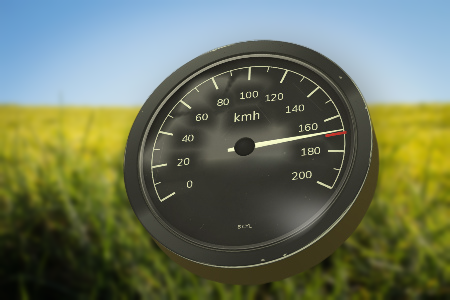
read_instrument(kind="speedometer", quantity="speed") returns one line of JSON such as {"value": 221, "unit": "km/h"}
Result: {"value": 170, "unit": "km/h"}
